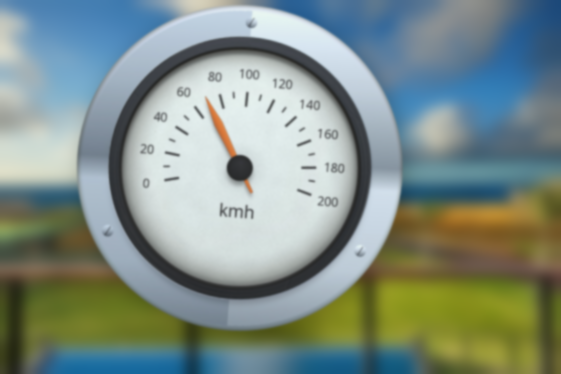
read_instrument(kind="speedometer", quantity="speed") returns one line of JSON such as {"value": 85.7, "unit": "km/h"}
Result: {"value": 70, "unit": "km/h"}
